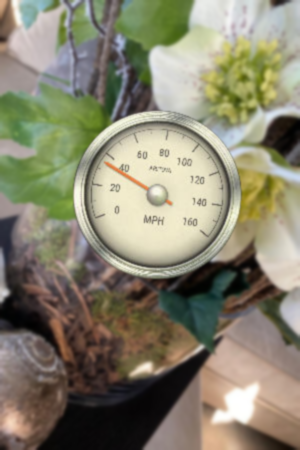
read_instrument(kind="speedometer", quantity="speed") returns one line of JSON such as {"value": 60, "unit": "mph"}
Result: {"value": 35, "unit": "mph"}
